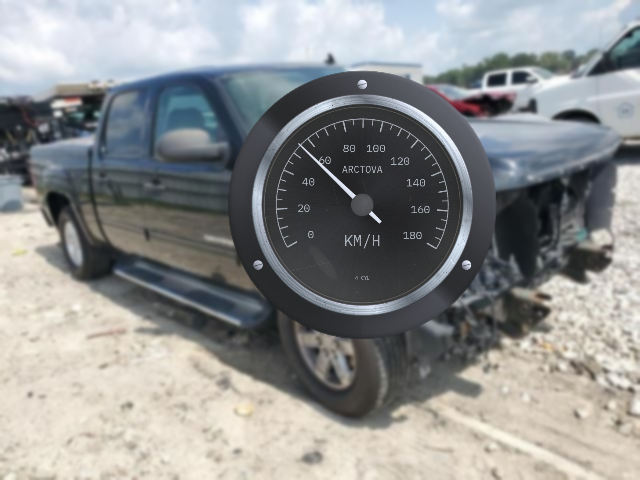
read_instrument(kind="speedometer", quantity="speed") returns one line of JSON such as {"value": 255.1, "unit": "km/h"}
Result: {"value": 55, "unit": "km/h"}
